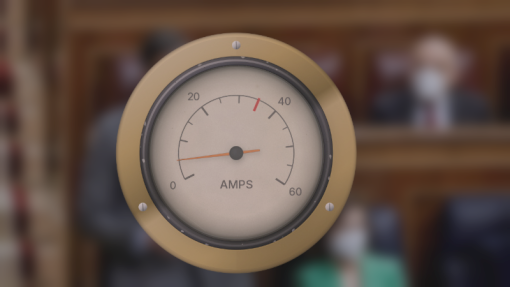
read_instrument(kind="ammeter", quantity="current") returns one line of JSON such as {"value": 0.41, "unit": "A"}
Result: {"value": 5, "unit": "A"}
